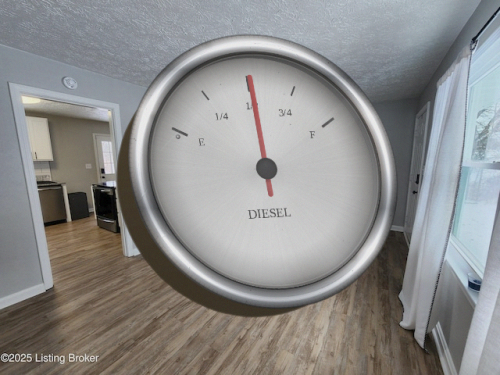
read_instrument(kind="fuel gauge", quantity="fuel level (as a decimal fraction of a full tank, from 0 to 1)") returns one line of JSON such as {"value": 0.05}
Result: {"value": 0.5}
